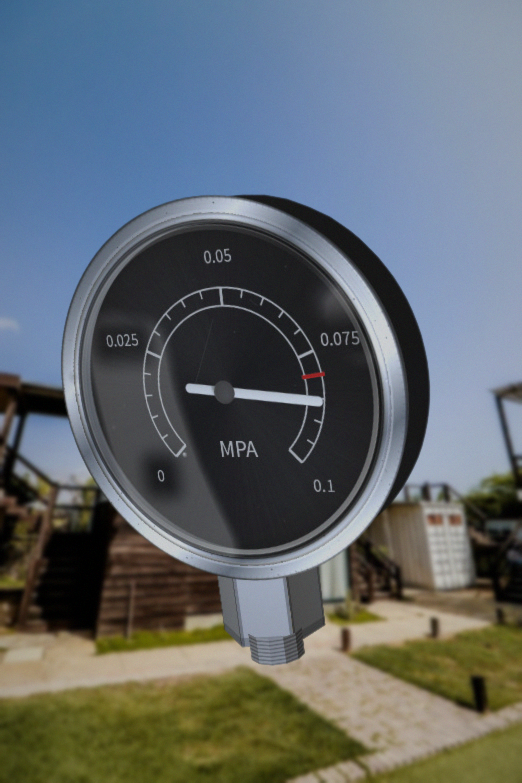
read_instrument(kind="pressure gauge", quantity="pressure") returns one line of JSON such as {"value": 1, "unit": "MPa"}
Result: {"value": 0.085, "unit": "MPa"}
